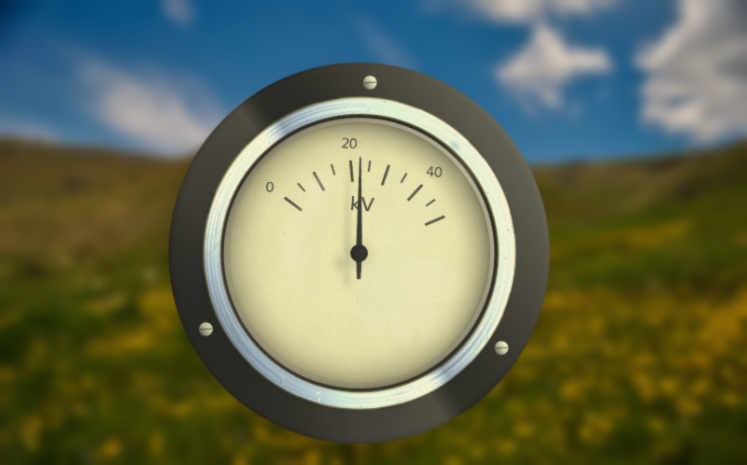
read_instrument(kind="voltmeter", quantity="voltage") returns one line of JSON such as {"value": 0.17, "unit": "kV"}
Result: {"value": 22.5, "unit": "kV"}
